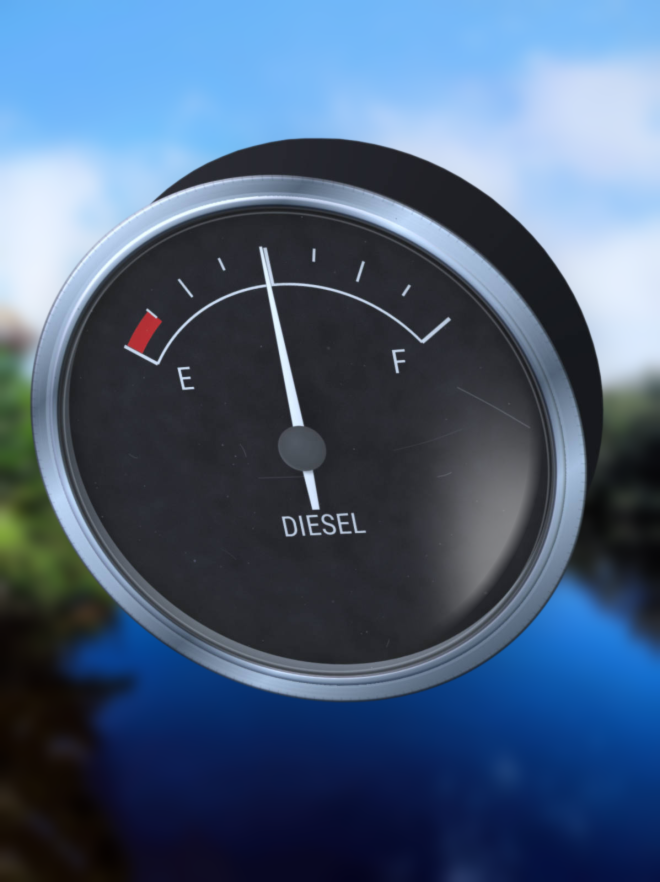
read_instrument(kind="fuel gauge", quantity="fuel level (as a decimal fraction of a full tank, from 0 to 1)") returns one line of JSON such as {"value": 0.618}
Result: {"value": 0.5}
